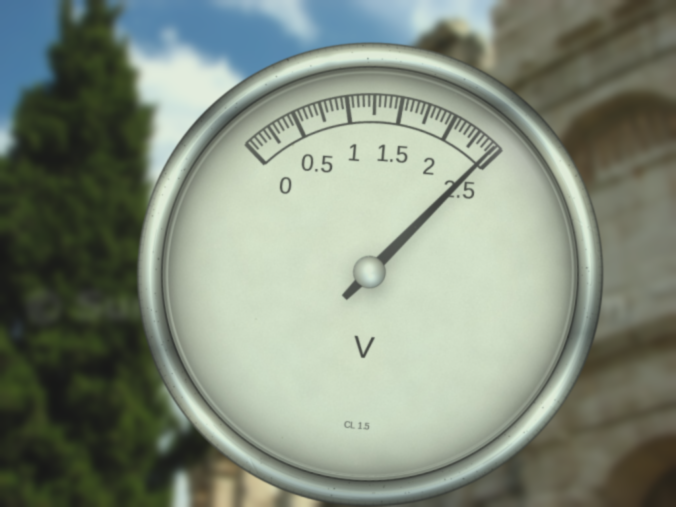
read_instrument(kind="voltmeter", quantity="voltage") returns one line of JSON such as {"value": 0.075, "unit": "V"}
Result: {"value": 2.45, "unit": "V"}
